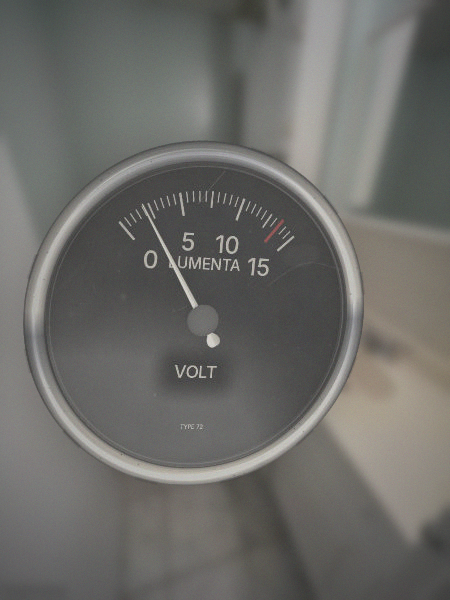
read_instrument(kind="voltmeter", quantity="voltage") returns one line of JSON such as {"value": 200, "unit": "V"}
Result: {"value": 2, "unit": "V"}
